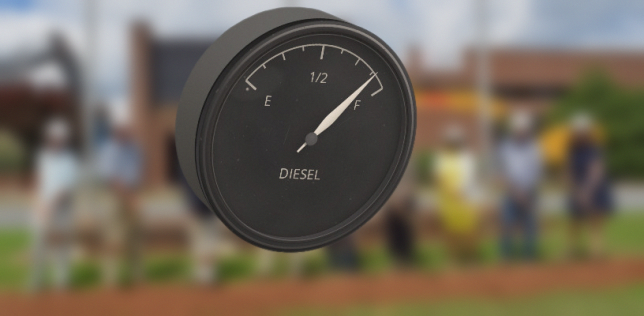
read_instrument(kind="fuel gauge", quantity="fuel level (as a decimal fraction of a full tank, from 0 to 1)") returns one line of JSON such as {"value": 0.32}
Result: {"value": 0.875}
